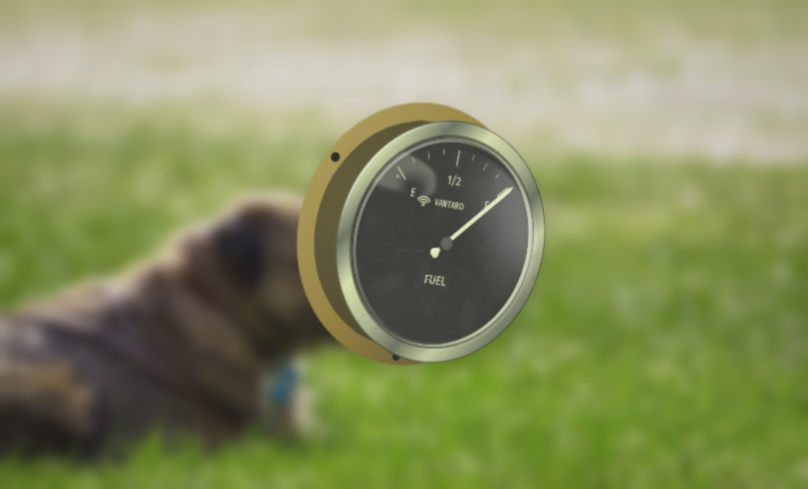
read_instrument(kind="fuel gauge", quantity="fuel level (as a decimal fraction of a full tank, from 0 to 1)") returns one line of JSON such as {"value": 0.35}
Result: {"value": 1}
